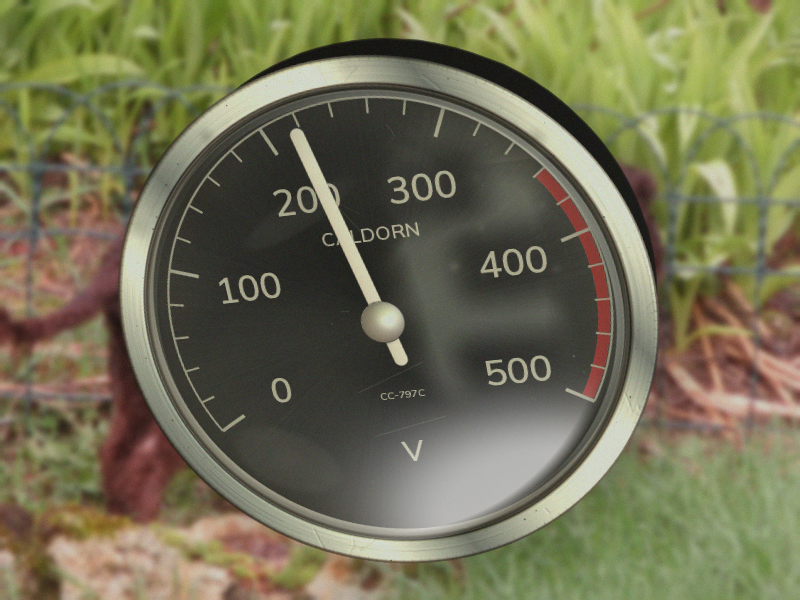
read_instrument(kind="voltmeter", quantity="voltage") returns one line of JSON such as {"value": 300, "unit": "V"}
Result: {"value": 220, "unit": "V"}
